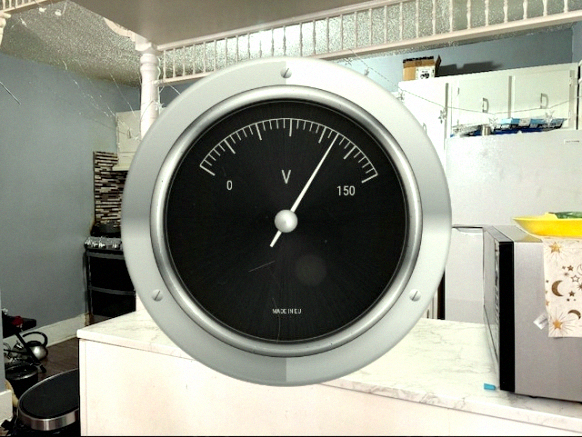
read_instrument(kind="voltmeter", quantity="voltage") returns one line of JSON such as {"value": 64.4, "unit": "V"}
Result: {"value": 110, "unit": "V"}
